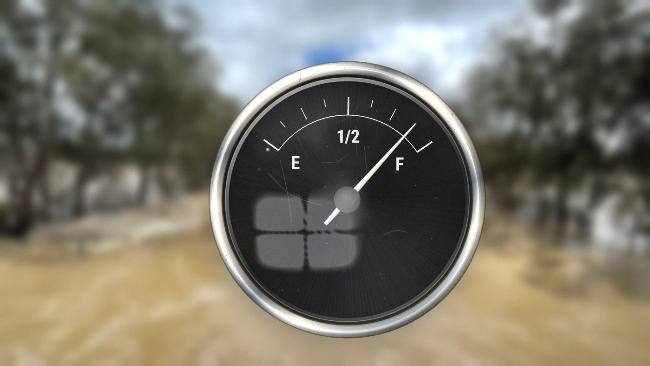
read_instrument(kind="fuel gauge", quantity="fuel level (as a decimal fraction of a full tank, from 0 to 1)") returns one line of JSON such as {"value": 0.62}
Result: {"value": 0.875}
